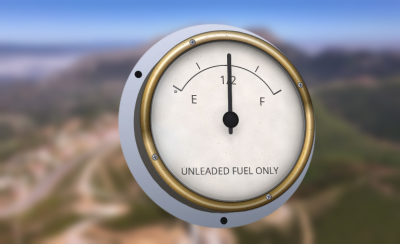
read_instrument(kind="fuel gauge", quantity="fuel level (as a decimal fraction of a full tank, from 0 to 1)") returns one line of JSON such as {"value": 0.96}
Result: {"value": 0.5}
